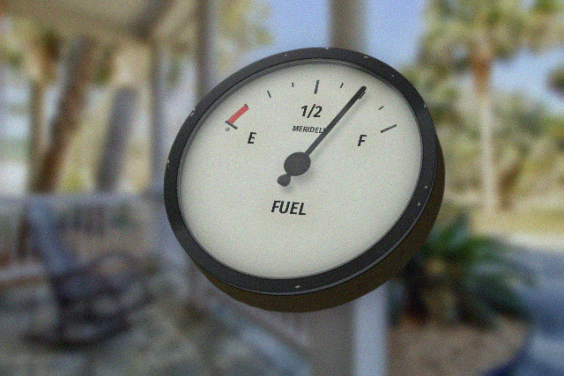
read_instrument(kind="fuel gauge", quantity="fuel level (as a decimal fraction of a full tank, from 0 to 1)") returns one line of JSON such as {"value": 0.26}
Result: {"value": 0.75}
